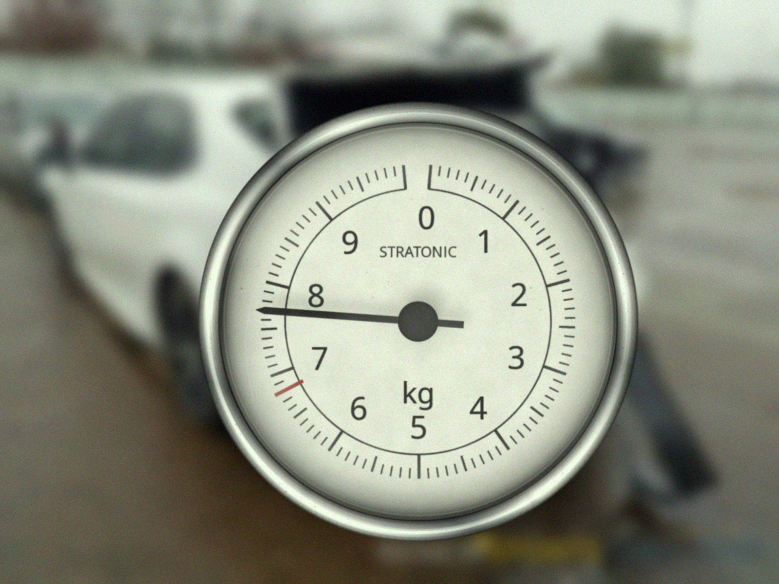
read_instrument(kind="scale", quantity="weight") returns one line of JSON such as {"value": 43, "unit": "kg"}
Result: {"value": 7.7, "unit": "kg"}
